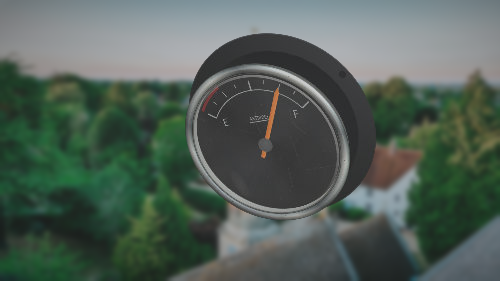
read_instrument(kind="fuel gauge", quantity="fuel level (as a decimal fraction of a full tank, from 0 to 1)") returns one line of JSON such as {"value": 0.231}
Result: {"value": 0.75}
